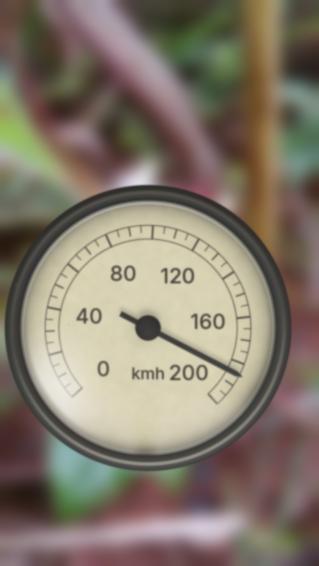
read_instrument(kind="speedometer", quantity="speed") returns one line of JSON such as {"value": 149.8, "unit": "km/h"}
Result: {"value": 185, "unit": "km/h"}
